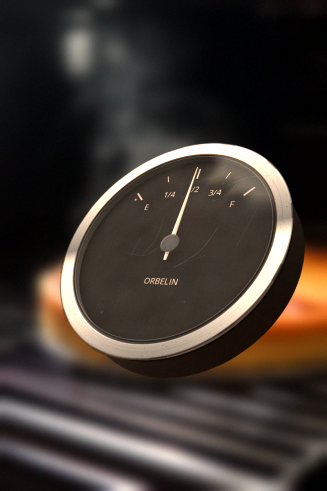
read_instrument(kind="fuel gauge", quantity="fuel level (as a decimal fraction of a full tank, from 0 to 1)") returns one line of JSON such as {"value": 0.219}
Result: {"value": 0.5}
